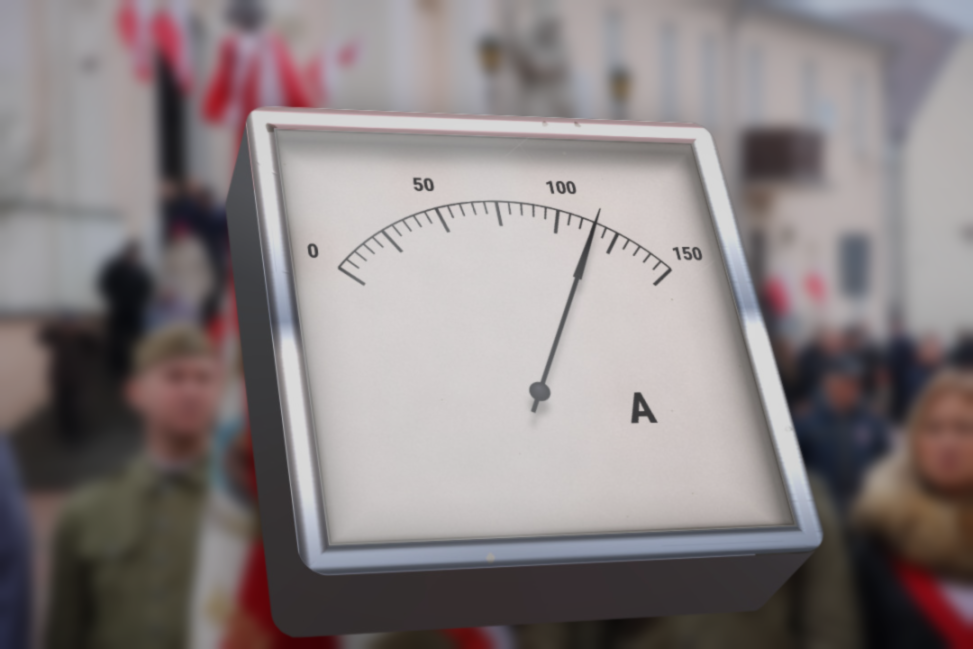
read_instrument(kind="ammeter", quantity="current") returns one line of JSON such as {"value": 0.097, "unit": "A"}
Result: {"value": 115, "unit": "A"}
